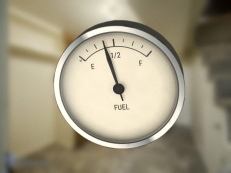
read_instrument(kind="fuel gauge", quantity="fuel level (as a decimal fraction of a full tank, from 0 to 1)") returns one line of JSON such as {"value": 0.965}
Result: {"value": 0.375}
